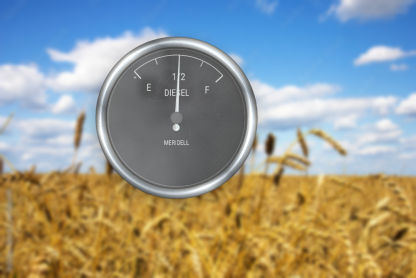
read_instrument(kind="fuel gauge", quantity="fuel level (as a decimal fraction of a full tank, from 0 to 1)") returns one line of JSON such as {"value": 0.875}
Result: {"value": 0.5}
